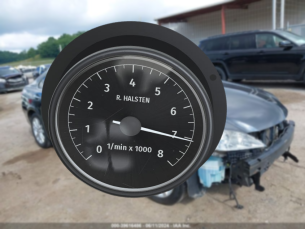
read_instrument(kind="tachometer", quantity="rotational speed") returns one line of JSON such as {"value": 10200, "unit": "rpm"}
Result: {"value": 7000, "unit": "rpm"}
